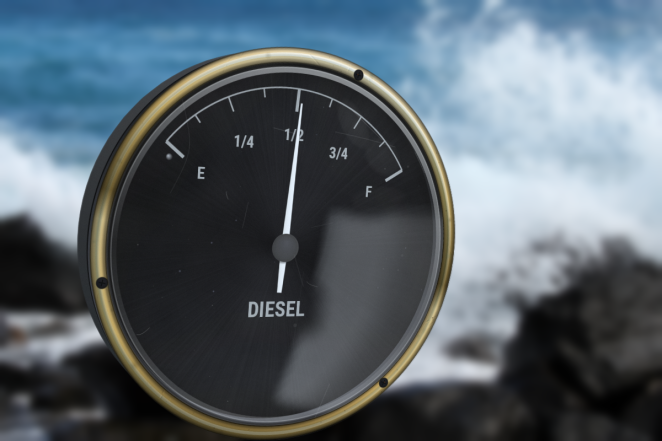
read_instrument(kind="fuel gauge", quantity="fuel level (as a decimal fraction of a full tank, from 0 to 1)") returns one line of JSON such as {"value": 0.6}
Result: {"value": 0.5}
